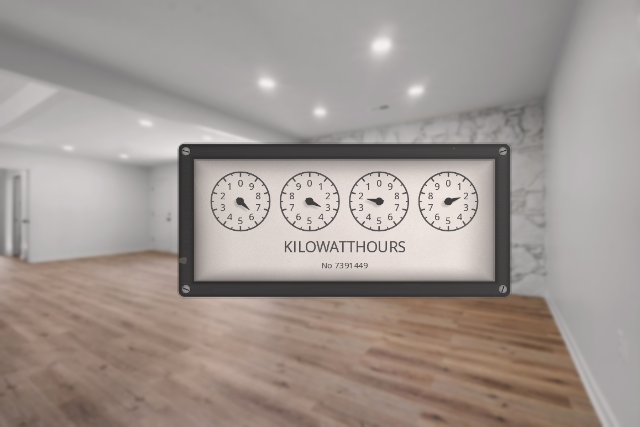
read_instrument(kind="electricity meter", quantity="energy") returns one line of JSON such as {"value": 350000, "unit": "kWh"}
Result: {"value": 6322, "unit": "kWh"}
